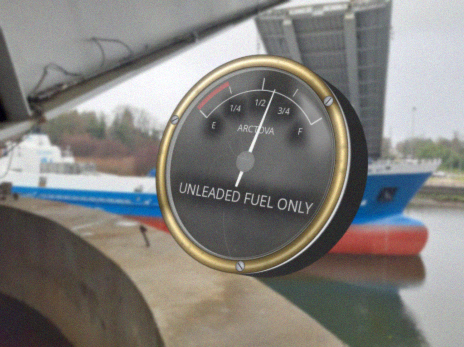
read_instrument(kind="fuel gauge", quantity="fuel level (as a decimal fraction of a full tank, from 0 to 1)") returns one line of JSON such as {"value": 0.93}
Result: {"value": 0.625}
